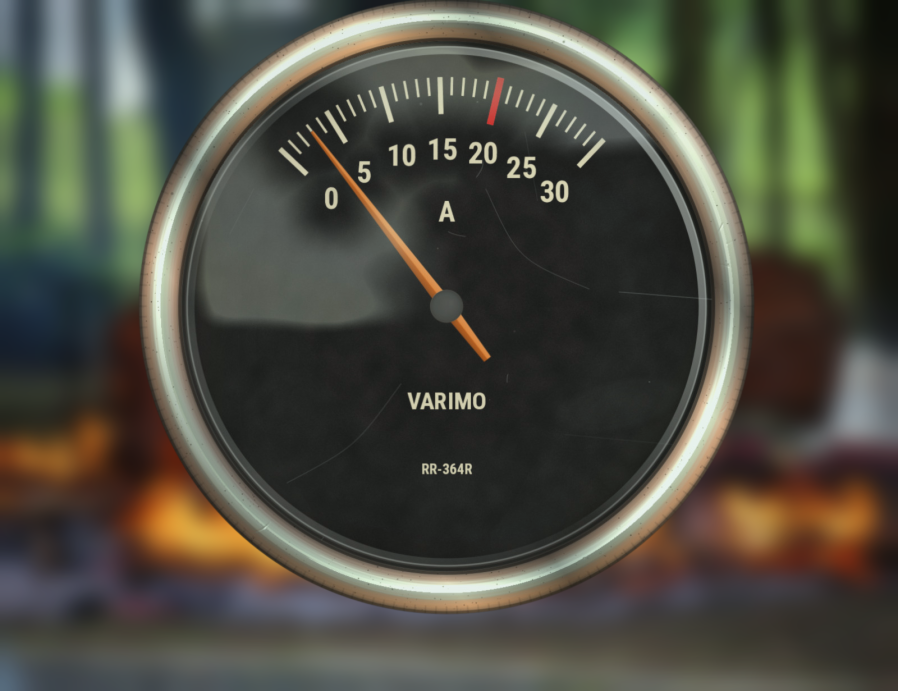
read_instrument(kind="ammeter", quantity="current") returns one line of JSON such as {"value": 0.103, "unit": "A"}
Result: {"value": 3, "unit": "A"}
